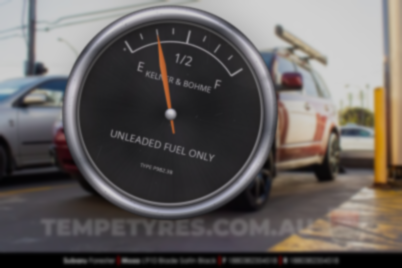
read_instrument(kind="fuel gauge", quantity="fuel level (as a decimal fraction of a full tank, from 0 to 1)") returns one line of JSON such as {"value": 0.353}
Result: {"value": 0.25}
